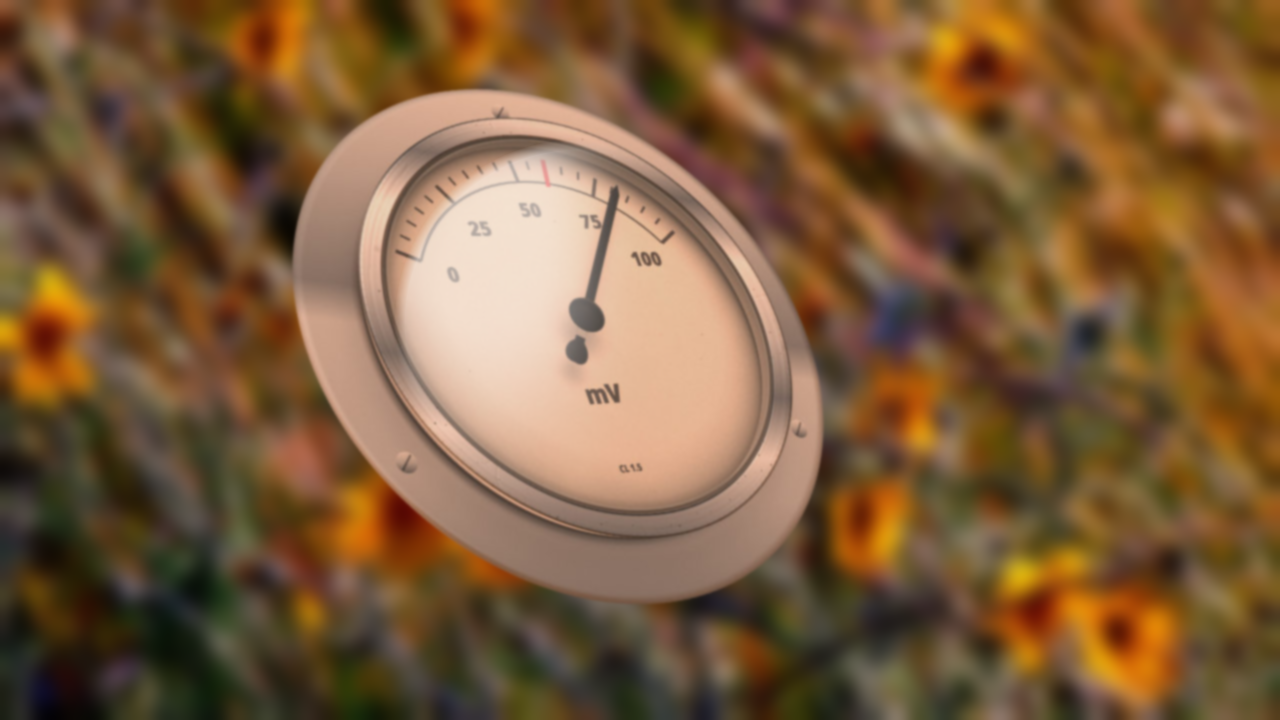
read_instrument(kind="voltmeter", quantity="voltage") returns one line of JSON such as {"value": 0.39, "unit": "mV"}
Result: {"value": 80, "unit": "mV"}
